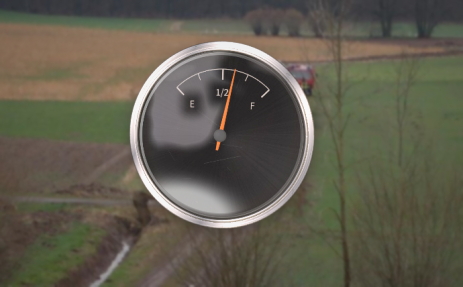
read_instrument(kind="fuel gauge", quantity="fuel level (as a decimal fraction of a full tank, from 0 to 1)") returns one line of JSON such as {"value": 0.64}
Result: {"value": 0.625}
